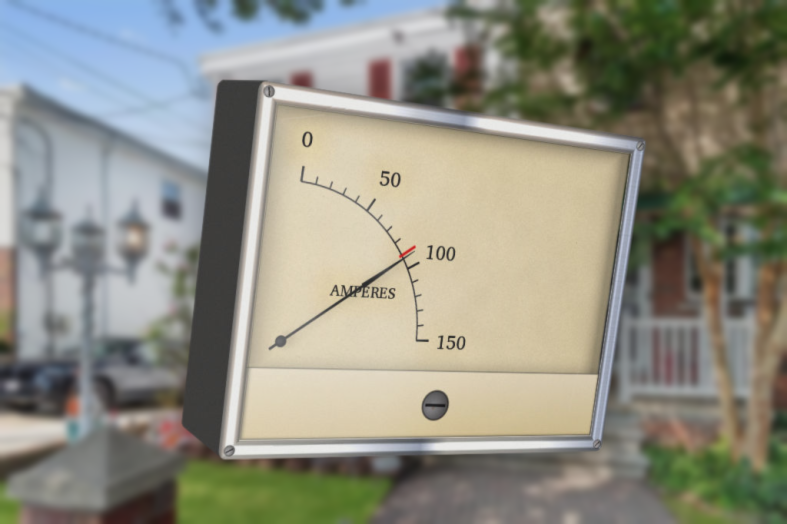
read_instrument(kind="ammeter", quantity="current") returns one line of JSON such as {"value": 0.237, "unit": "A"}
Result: {"value": 90, "unit": "A"}
